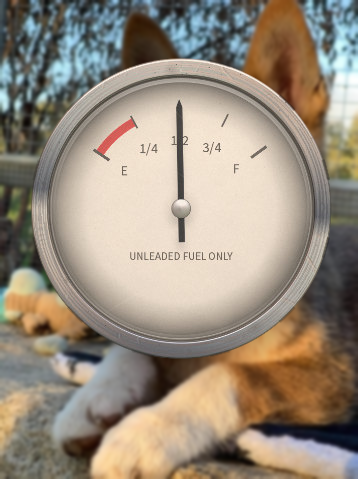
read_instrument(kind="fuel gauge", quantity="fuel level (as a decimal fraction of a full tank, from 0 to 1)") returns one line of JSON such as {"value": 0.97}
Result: {"value": 0.5}
